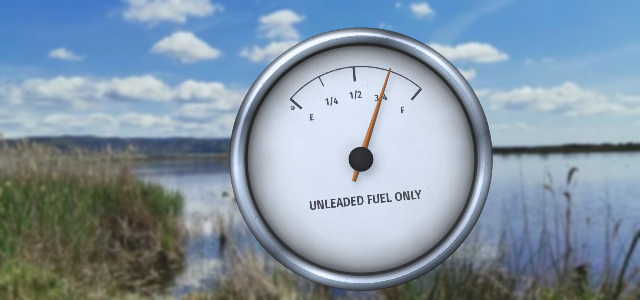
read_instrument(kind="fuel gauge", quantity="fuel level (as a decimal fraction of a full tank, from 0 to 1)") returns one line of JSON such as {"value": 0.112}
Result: {"value": 0.75}
